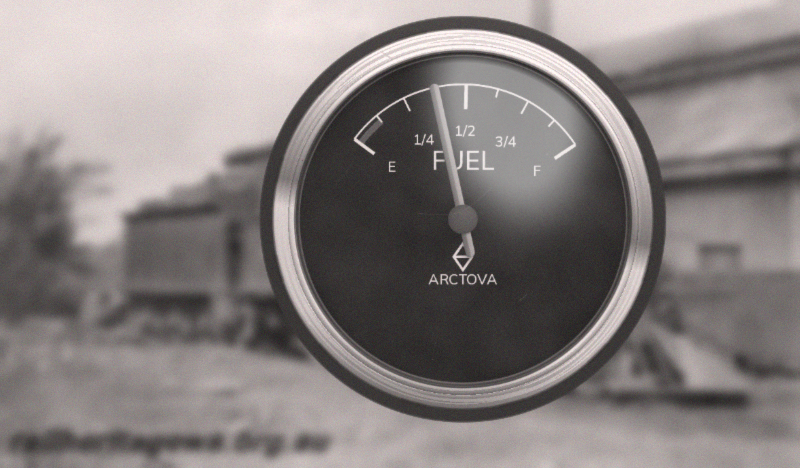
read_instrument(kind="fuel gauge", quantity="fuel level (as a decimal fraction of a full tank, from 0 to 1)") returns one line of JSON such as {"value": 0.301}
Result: {"value": 0.375}
